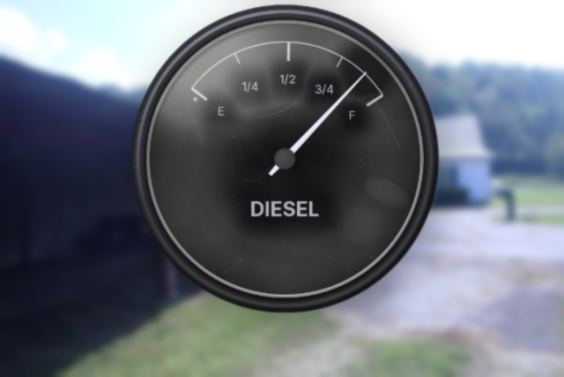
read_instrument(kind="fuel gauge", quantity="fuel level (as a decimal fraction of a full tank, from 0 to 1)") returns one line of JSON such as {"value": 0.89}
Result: {"value": 0.875}
